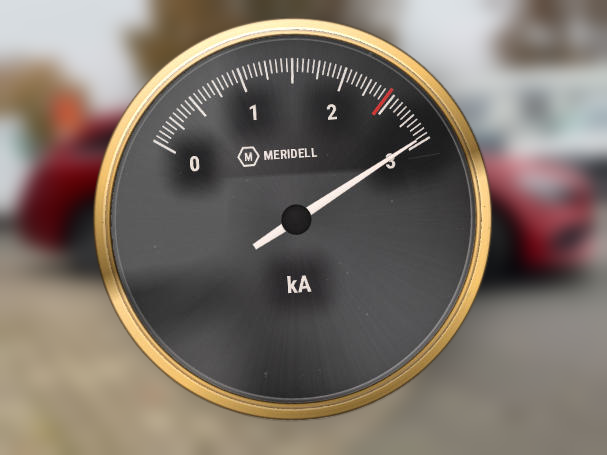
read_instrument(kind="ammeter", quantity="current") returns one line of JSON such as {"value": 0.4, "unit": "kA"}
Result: {"value": 2.95, "unit": "kA"}
